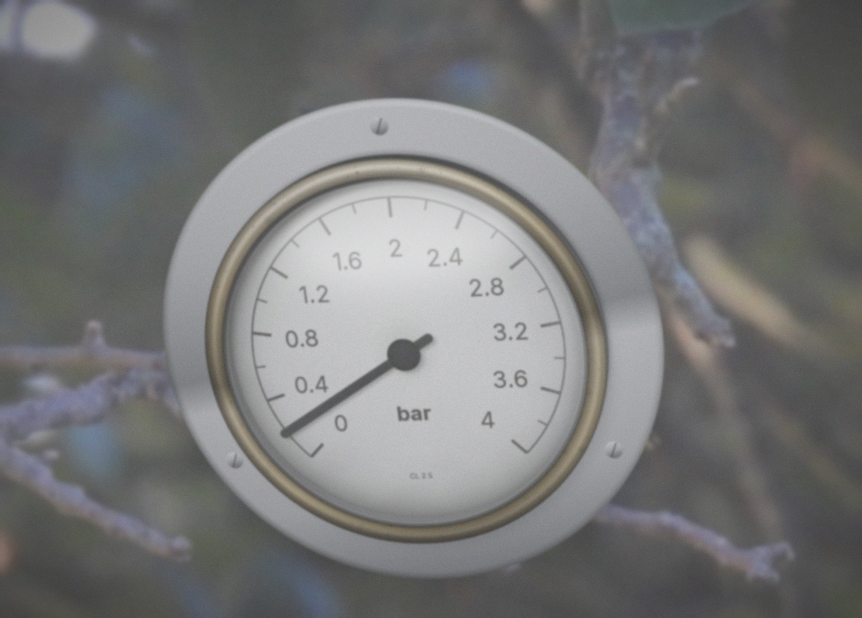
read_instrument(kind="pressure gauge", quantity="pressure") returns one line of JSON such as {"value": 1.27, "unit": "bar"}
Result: {"value": 0.2, "unit": "bar"}
